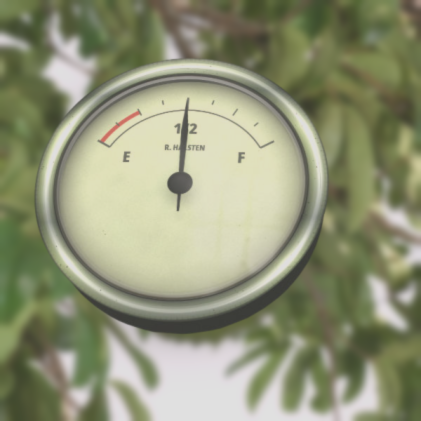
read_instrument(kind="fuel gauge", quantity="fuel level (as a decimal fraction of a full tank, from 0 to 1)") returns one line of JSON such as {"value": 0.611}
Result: {"value": 0.5}
